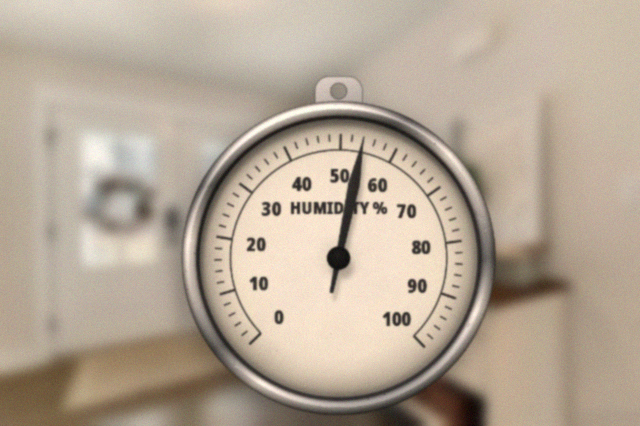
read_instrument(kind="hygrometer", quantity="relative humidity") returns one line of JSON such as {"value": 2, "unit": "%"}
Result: {"value": 54, "unit": "%"}
